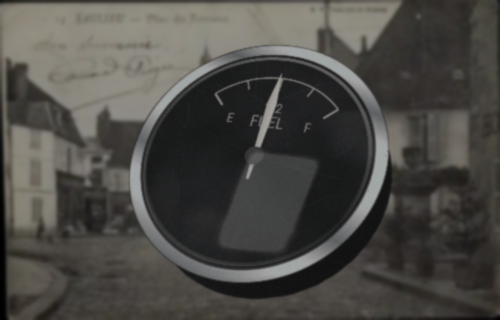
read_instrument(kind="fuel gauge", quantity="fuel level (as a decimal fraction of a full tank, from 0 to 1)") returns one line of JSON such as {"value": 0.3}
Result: {"value": 0.5}
